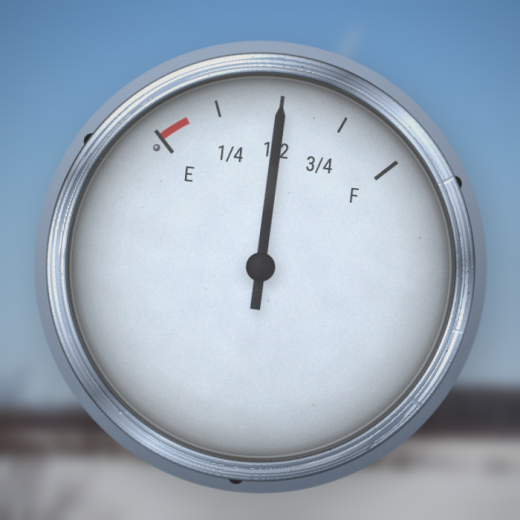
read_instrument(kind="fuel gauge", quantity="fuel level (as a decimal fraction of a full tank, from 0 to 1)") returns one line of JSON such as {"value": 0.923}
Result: {"value": 0.5}
